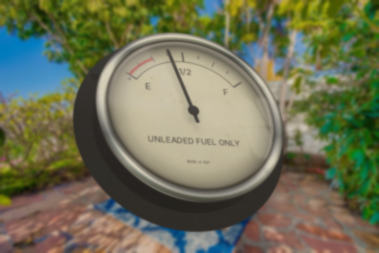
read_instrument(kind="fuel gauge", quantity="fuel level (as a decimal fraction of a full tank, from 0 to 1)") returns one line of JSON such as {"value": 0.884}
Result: {"value": 0.375}
